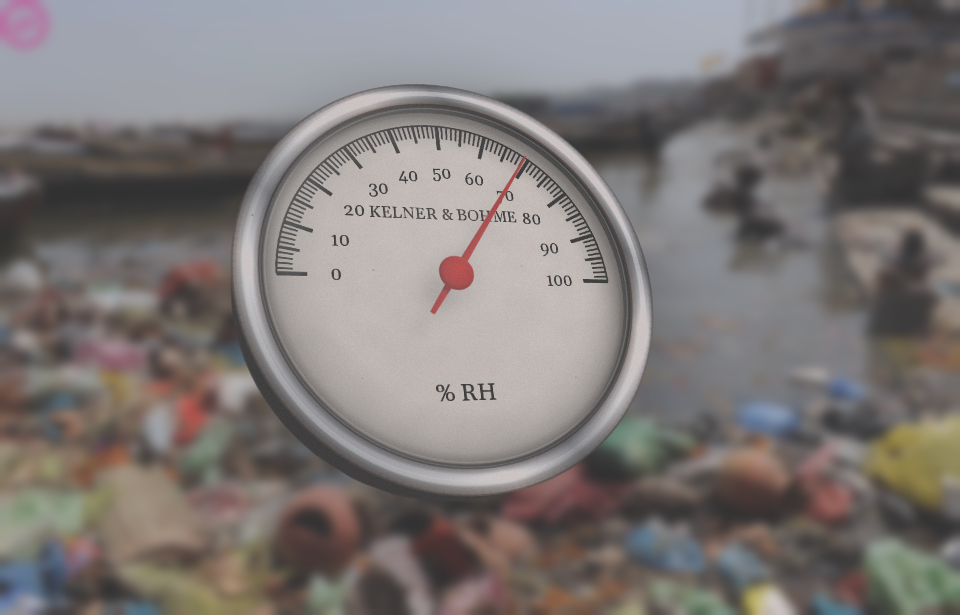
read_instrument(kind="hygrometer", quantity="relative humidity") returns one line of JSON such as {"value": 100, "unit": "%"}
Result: {"value": 69, "unit": "%"}
